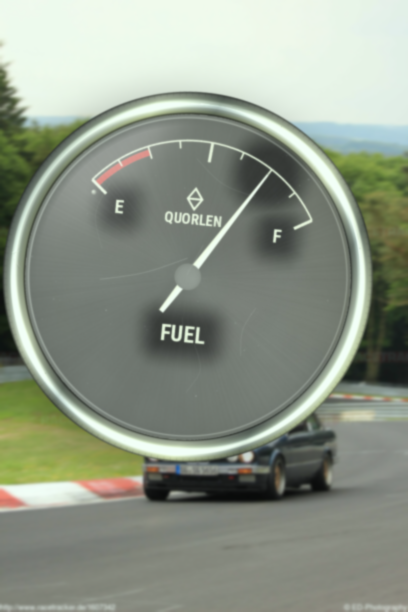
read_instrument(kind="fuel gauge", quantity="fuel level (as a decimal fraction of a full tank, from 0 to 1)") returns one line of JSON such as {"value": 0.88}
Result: {"value": 0.75}
